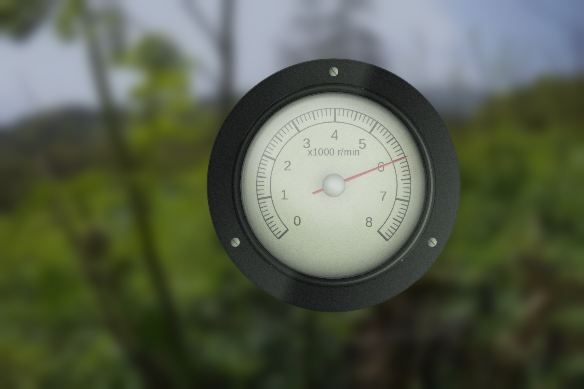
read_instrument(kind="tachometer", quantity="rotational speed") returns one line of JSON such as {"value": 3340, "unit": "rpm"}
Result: {"value": 6000, "unit": "rpm"}
